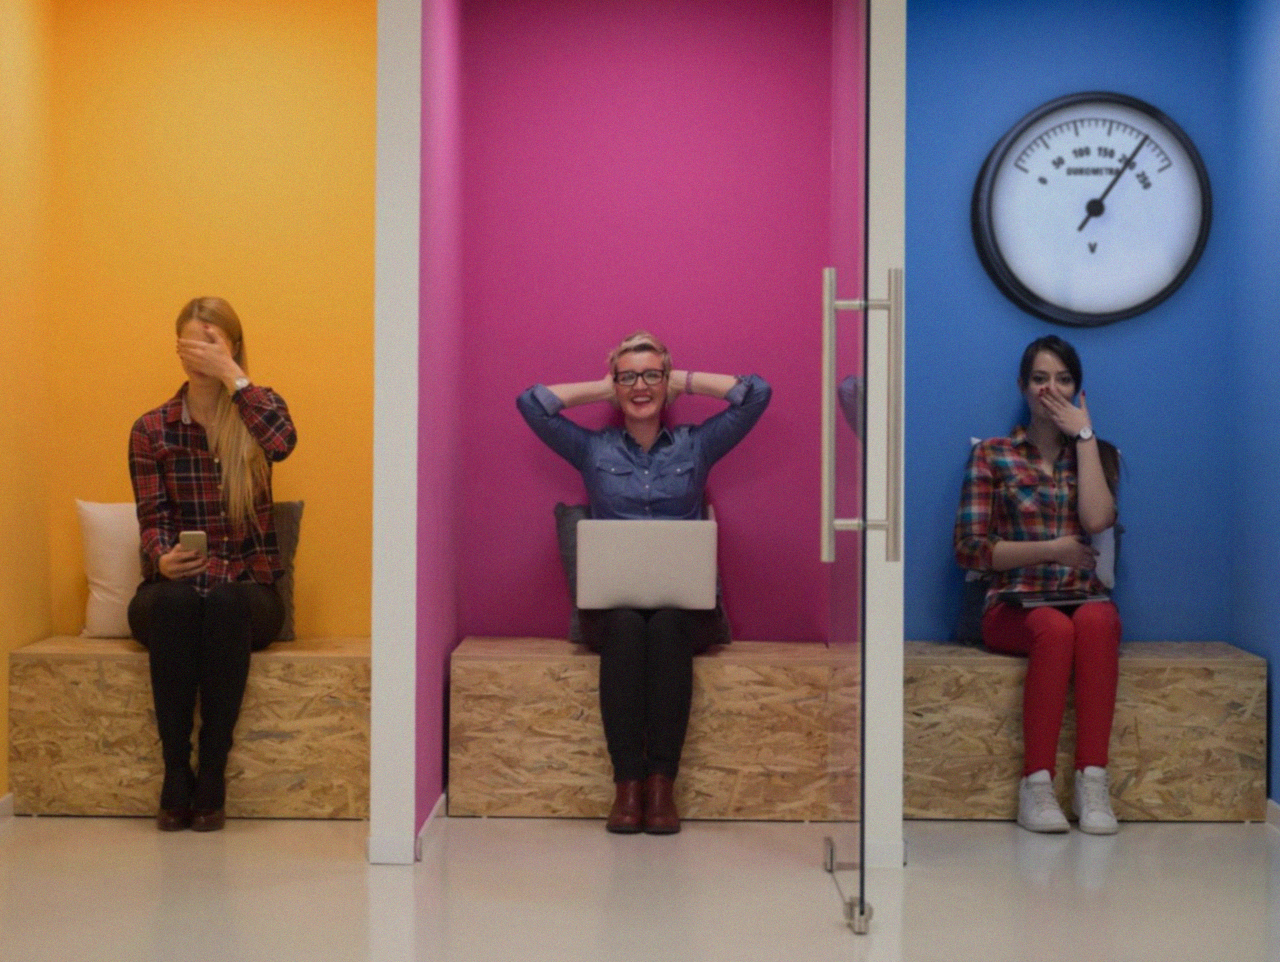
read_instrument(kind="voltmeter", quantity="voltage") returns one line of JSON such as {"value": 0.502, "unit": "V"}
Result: {"value": 200, "unit": "V"}
